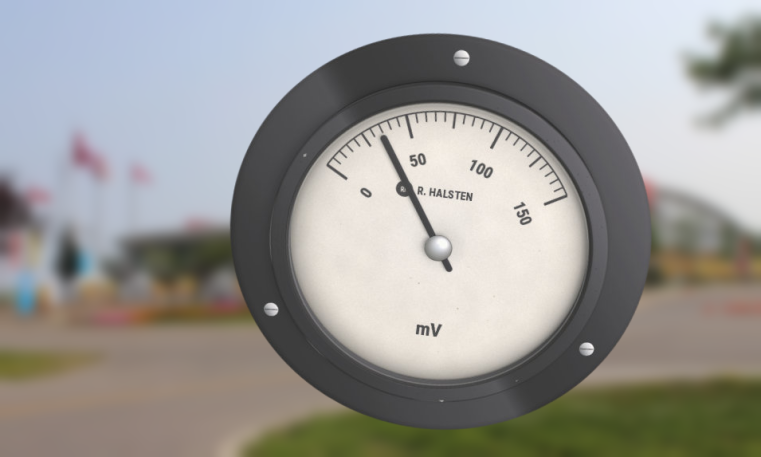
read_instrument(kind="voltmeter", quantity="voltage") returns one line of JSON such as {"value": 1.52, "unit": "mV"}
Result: {"value": 35, "unit": "mV"}
